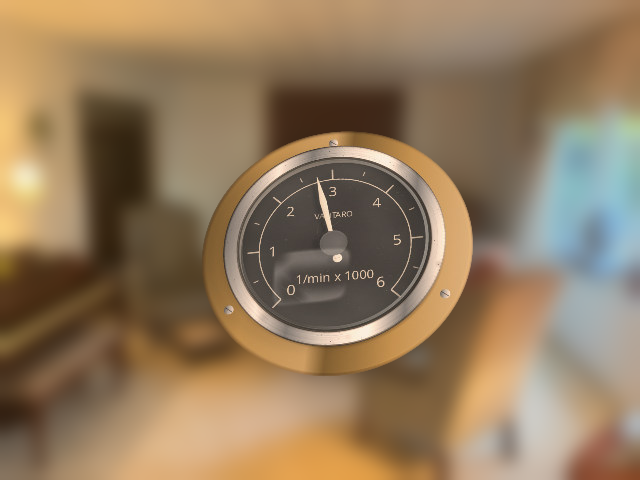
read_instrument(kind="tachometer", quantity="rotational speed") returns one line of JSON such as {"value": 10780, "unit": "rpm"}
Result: {"value": 2750, "unit": "rpm"}
